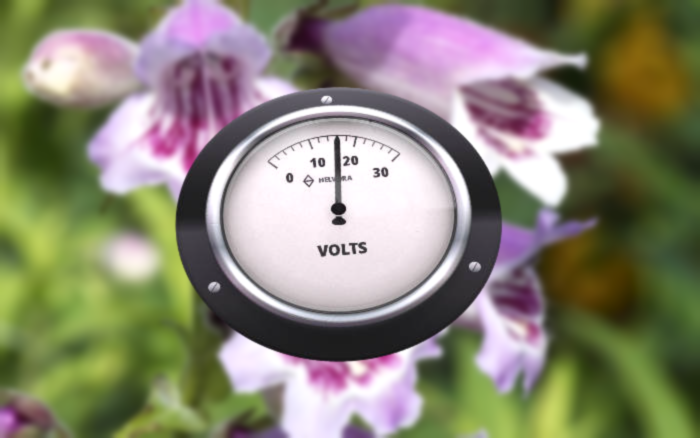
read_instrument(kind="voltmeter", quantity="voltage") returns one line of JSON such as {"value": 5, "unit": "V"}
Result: {"value": 16, "unit": "V"}
